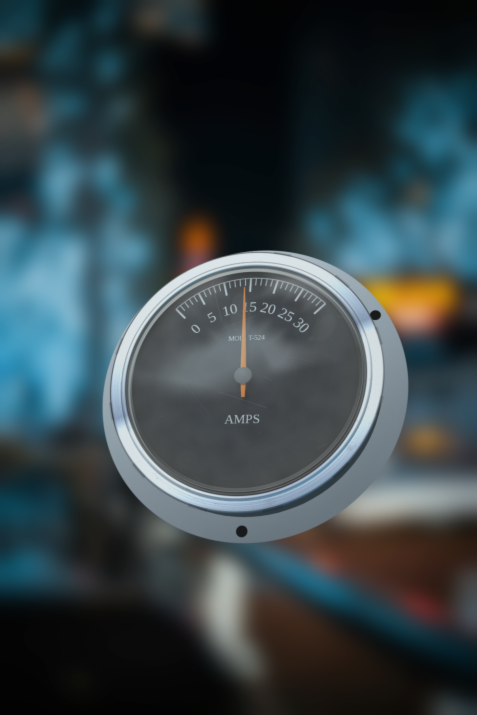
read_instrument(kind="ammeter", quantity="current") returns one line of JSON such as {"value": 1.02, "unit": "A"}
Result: {"value": 14, "unit": "A"}
